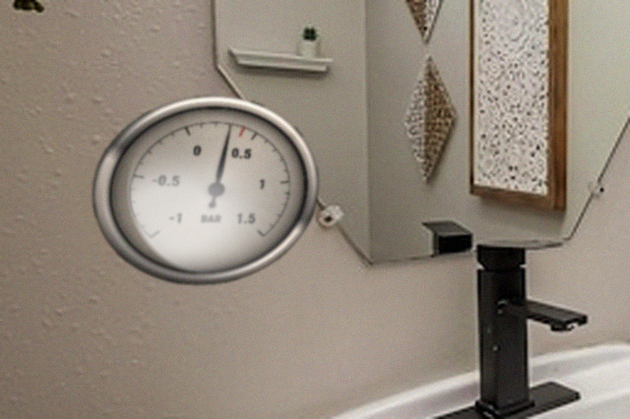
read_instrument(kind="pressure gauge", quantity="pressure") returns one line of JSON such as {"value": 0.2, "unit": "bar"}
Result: {"value": 0.3, "unit": "bar"}
